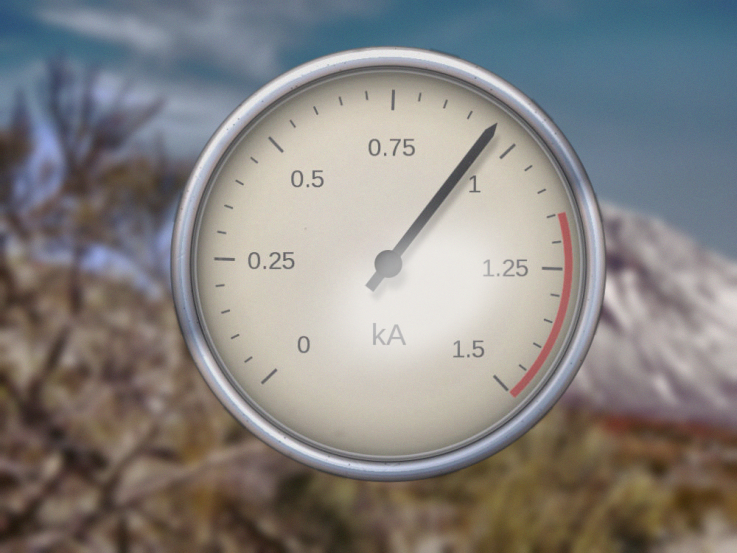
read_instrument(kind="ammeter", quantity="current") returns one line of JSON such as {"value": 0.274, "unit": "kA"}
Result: {"value": 0.95, "unit": "kA"}
